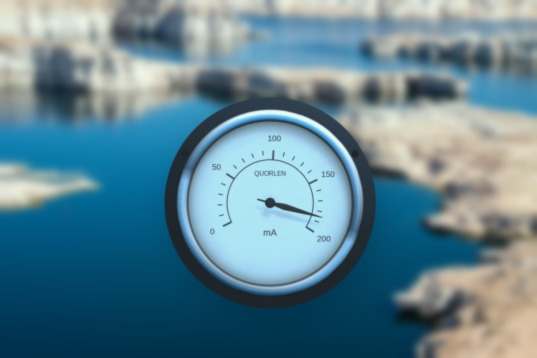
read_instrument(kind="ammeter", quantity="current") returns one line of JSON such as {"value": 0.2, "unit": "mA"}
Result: {"value": 185, "unit": "mA"}
